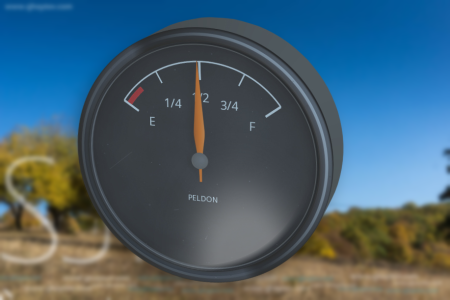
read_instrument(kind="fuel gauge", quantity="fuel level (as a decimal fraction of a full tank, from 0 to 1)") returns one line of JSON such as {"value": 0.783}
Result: {"value": 0.5}
